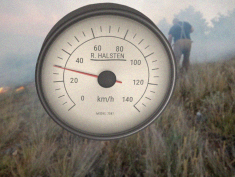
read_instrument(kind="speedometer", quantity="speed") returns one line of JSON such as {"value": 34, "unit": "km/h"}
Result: {"value": 30, "unit": "km/h"}
